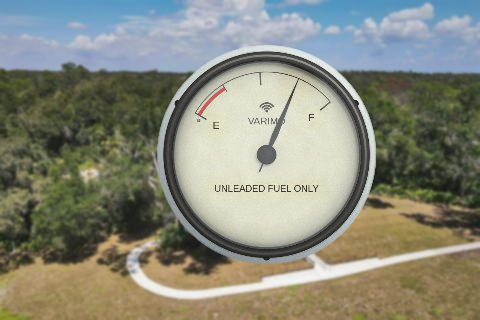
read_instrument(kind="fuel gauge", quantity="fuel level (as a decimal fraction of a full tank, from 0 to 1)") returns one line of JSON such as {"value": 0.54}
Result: {"value": 0.75}
